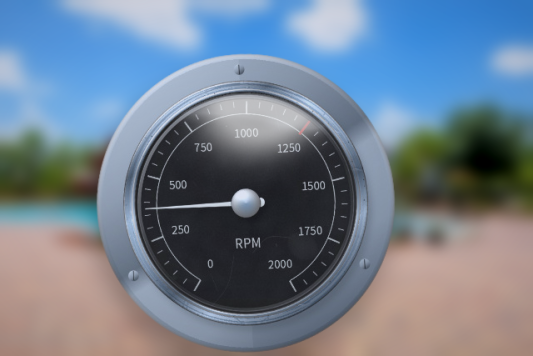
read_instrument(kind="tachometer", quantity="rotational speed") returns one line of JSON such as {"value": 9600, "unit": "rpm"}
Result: {"value": 375, "unit": "rpm"}
